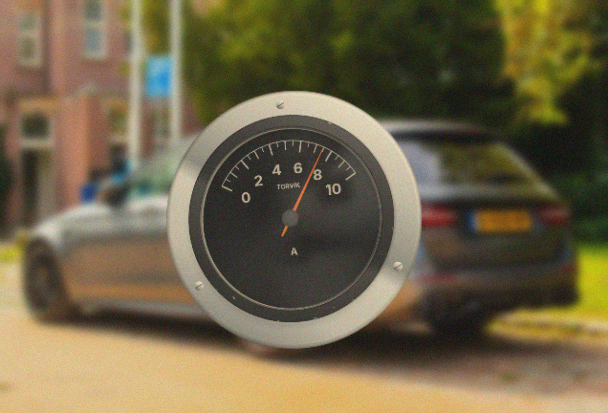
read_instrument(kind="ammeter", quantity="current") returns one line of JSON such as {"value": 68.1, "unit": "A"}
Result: {"value": 7.5, "unit": "A"}
